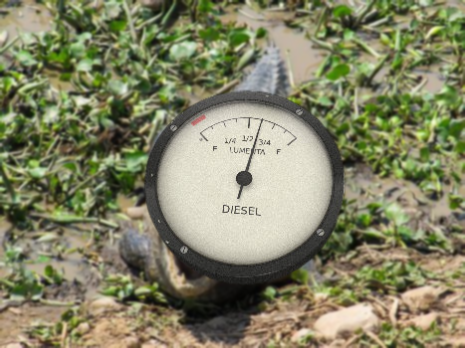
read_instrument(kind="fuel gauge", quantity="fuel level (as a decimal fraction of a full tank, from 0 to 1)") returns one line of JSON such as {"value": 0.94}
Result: {"value": 0.625}
